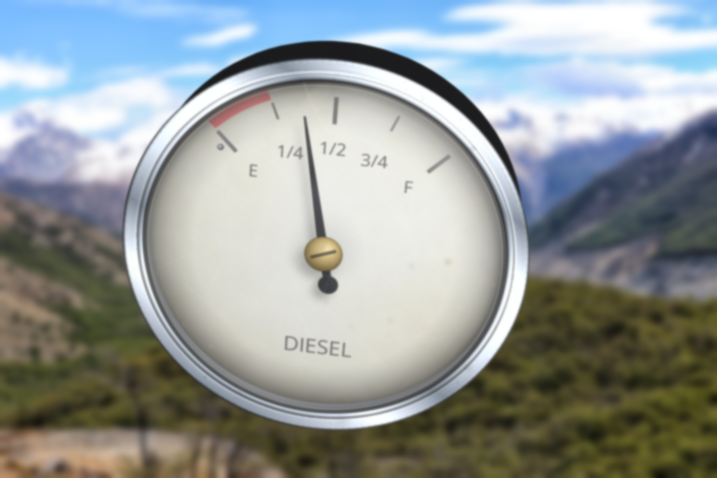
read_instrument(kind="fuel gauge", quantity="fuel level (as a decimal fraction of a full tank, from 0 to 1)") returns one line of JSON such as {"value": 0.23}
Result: {"value": 0.375}
